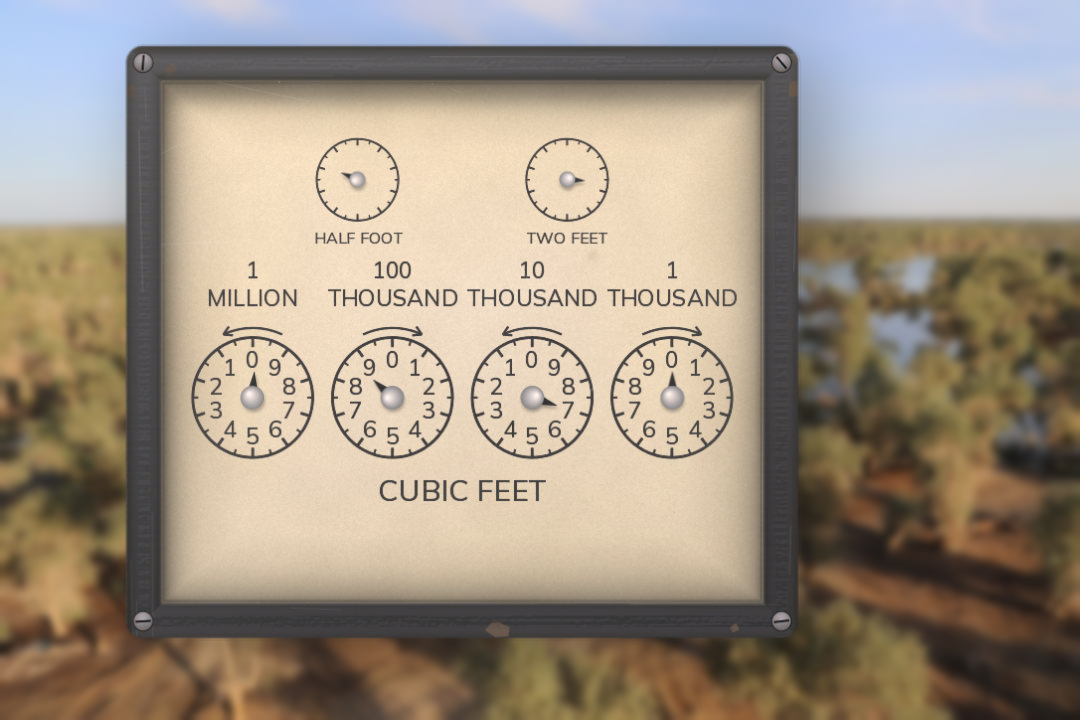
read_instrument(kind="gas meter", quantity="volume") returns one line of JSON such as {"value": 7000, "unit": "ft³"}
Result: {"value": 987000, "unit": "ft³"}
